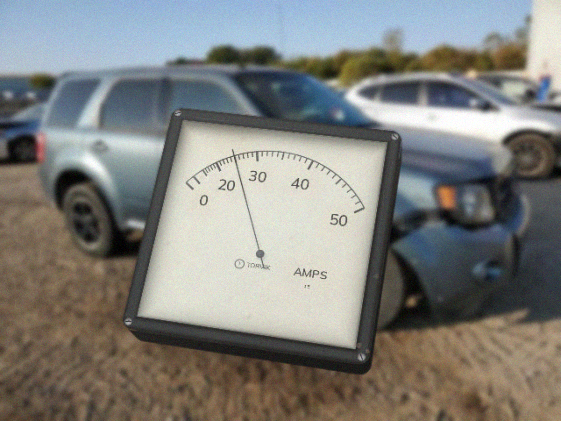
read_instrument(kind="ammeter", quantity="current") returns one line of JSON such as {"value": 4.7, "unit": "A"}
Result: {"value": 25, "unit": "A"}
